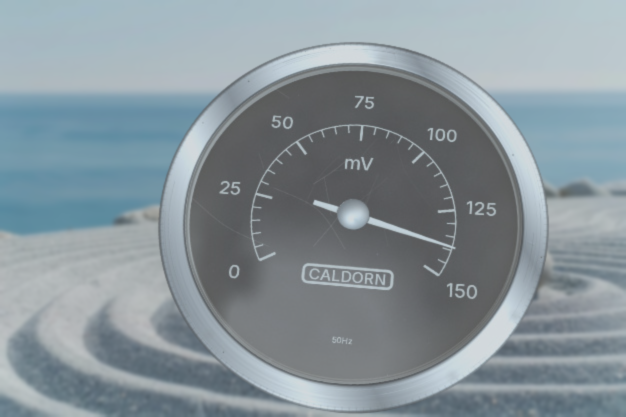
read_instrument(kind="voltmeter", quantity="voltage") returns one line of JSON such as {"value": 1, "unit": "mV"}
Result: {"value": 140, "unit": "mV"}
